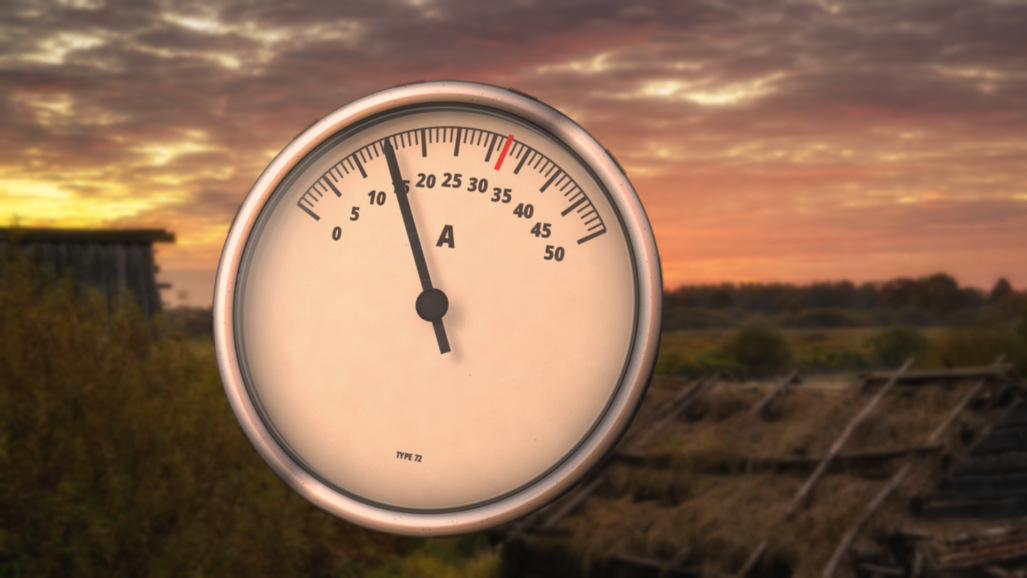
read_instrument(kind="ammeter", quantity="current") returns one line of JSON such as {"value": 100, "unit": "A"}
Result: {"value": 15, "unit": "A"}
